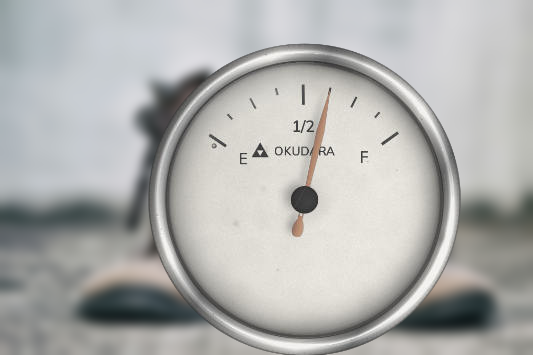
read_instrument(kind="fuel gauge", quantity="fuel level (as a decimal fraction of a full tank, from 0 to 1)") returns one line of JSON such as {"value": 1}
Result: {"value": 0.625}
